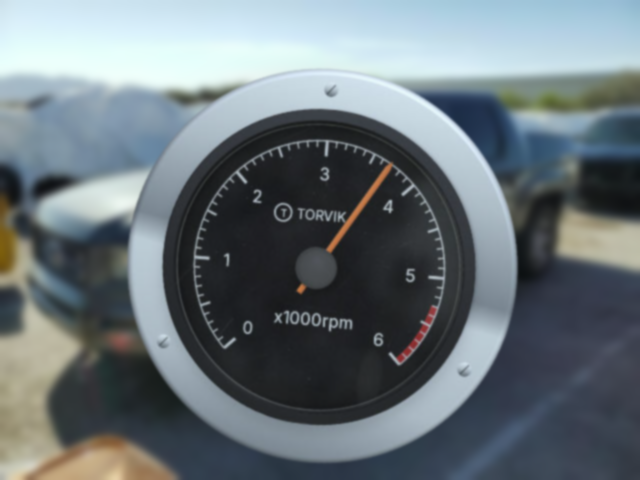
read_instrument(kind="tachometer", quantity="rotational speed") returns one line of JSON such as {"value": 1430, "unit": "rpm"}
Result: {"value": 3700, "unit": "rpm"}
